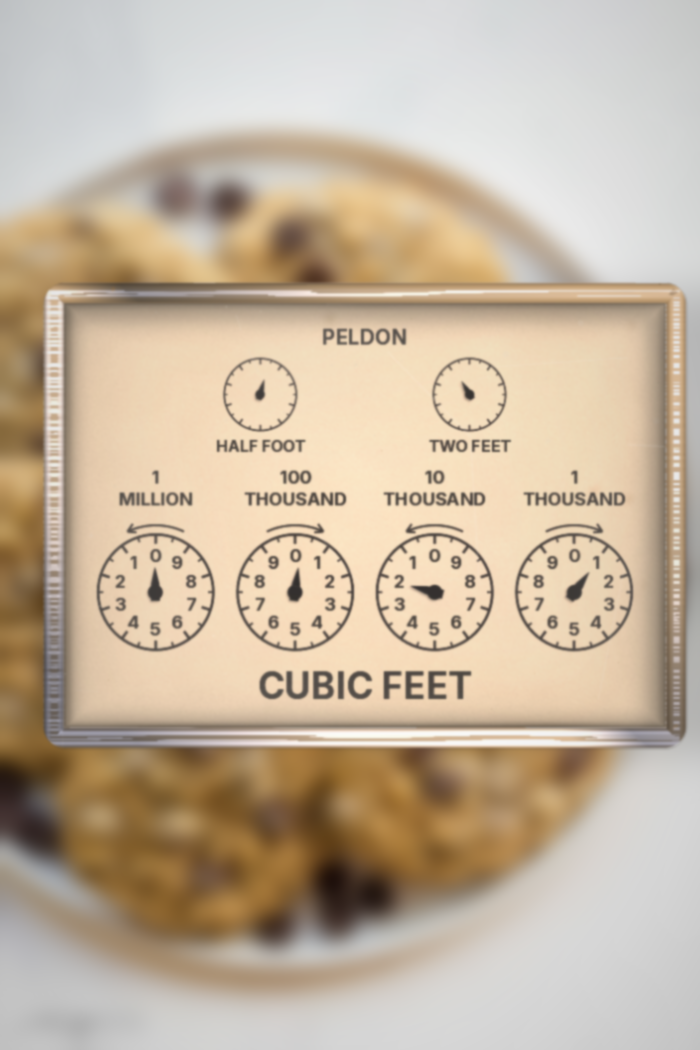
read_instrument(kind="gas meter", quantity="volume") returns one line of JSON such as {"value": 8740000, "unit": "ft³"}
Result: {"value": 2100, "unit": "ft³"}
